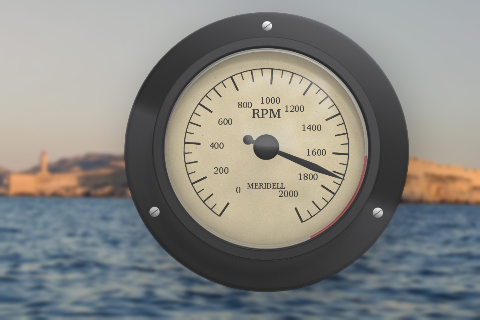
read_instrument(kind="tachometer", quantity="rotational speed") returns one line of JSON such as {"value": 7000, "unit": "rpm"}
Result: {"value": 1725, "unit": "rpm"}
